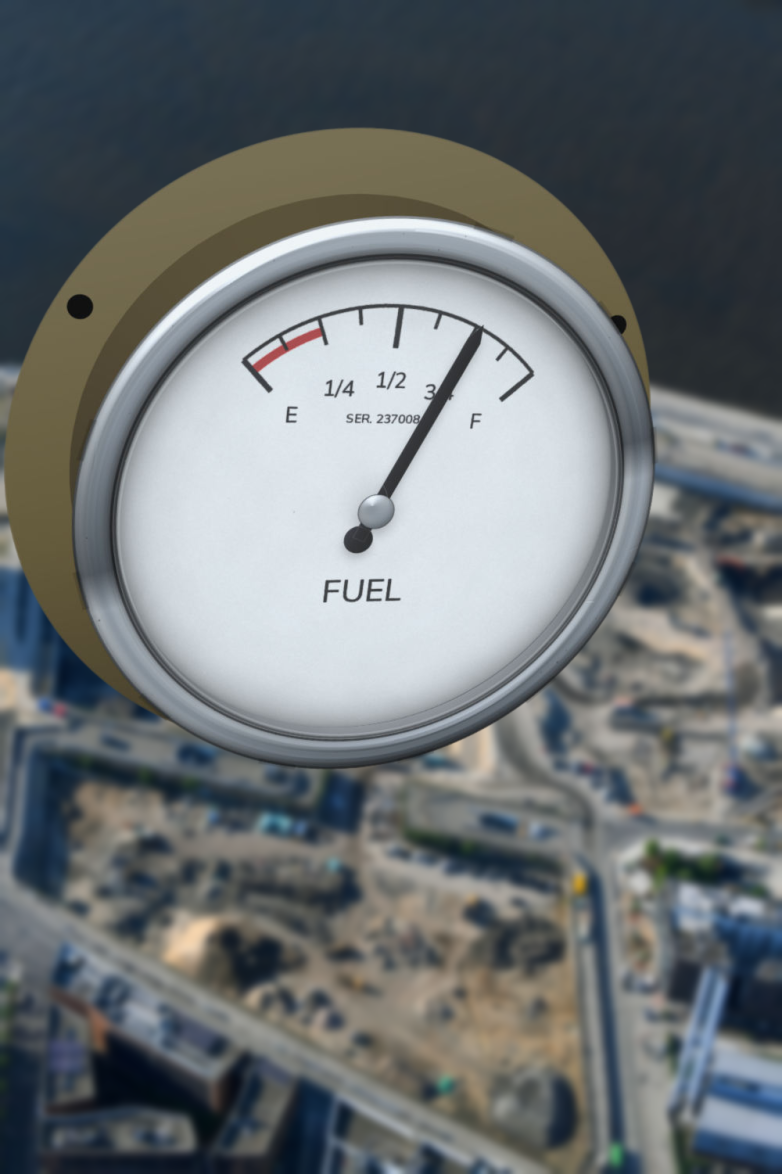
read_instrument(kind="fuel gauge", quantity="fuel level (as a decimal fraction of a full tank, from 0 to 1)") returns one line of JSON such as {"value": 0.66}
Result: {"value": 0.75}
